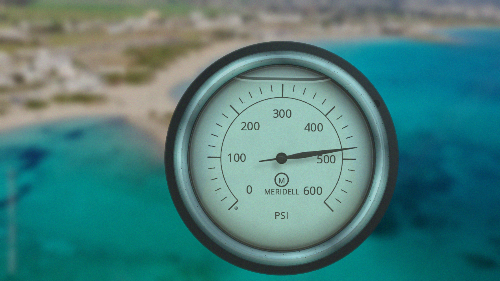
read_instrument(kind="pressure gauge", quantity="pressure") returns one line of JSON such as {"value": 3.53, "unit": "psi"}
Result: {"value": 480, "unit": "psi"}
